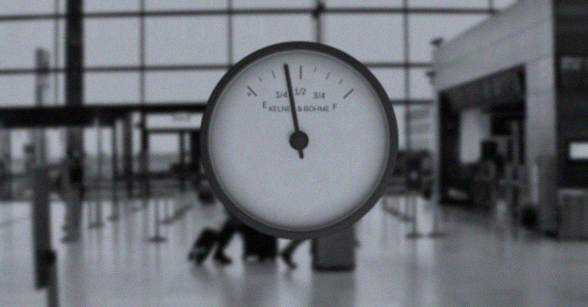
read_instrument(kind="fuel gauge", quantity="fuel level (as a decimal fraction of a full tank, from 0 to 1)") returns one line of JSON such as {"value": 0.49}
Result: {"value": 0.375}
